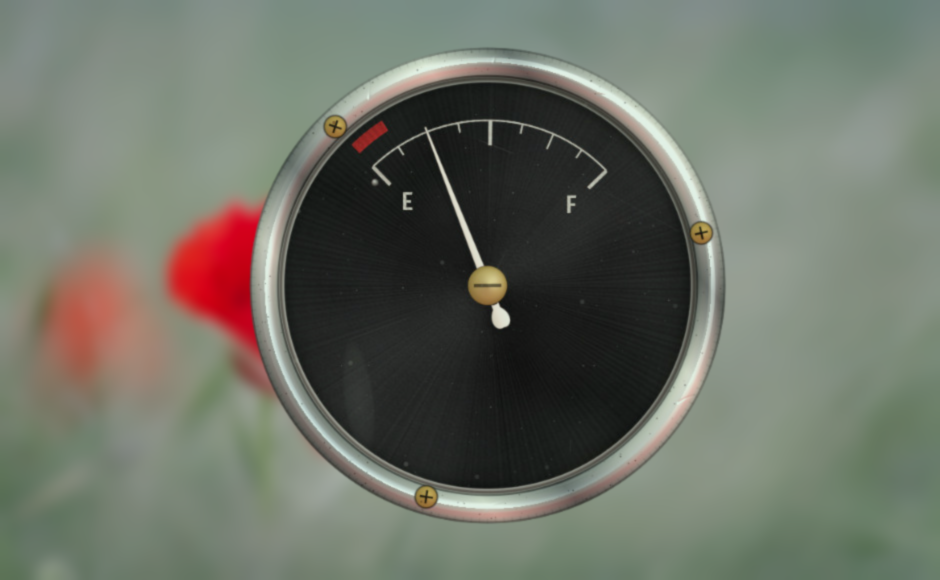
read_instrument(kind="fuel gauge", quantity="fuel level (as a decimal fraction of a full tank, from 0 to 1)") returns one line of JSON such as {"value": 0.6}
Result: {"value": 0.25}
